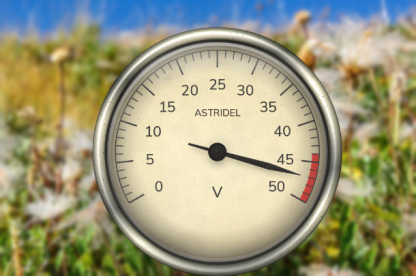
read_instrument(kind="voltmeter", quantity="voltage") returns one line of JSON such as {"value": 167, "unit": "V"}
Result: {"value": 47, "unit": "V"}
